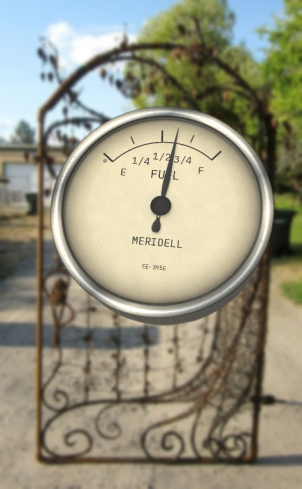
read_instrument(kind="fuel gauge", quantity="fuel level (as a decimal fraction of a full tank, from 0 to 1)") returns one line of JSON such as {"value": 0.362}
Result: {"value": 0.625}
